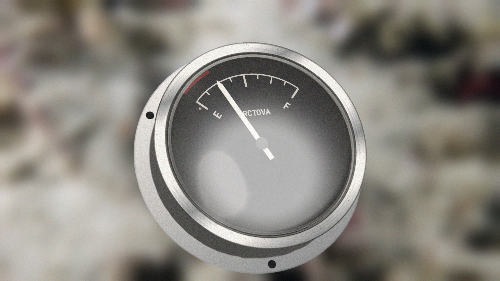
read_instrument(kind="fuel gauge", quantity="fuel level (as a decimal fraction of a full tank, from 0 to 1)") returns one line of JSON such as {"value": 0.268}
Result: {"value": 0.25}
